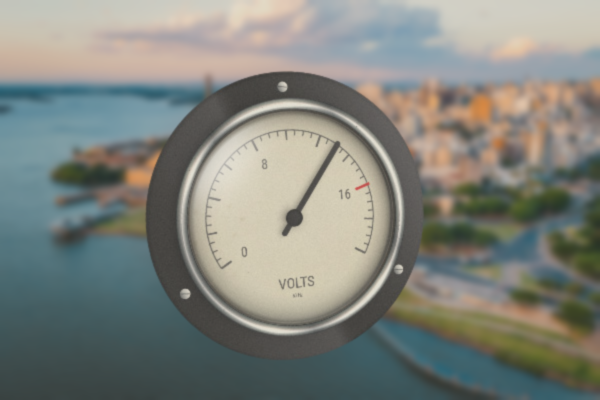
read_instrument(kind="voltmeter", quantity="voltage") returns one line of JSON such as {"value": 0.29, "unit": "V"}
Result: {"value": 13, "unit": "V"}
